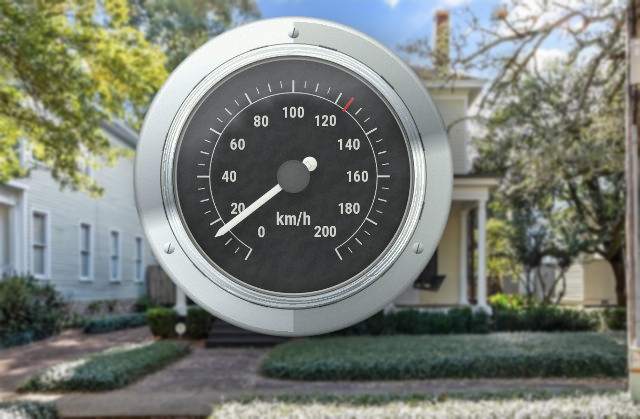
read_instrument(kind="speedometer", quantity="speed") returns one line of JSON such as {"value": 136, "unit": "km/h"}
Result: {"value": 15, "unit": "km/h"}
